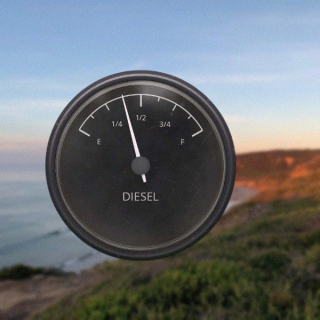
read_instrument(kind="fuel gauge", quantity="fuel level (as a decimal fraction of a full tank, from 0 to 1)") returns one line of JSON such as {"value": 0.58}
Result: {"value": 0.375}
